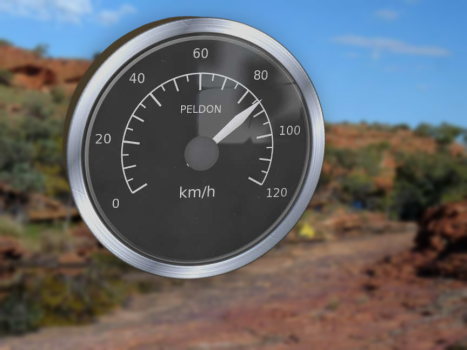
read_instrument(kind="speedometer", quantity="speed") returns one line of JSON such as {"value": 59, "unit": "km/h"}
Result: {"value": 85, "unit": "km/h"}
